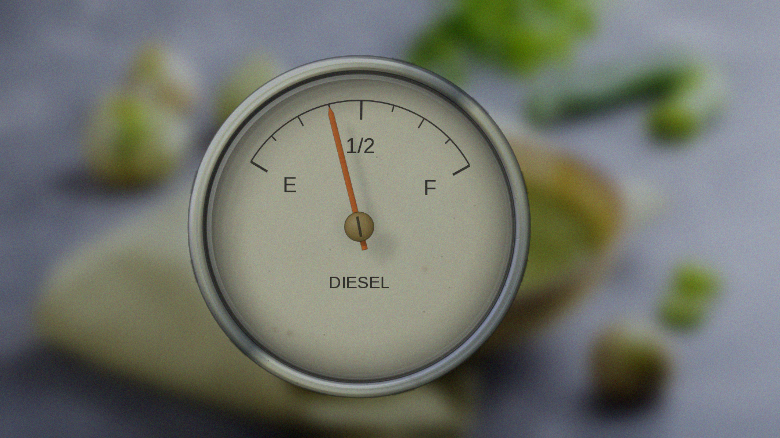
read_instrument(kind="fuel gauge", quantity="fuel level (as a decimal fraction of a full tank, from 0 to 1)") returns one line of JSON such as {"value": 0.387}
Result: {"value": 0.375}
